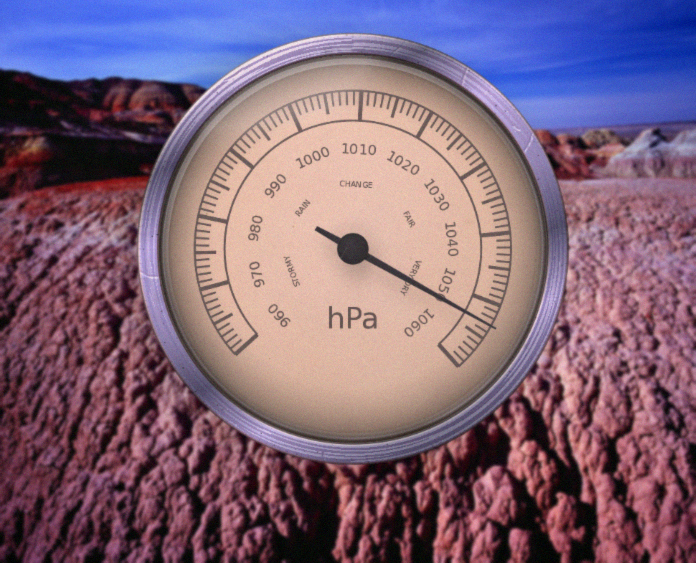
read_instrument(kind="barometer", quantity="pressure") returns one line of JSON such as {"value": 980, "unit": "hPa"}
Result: {"value": 1053, "unit": "hPa"}
